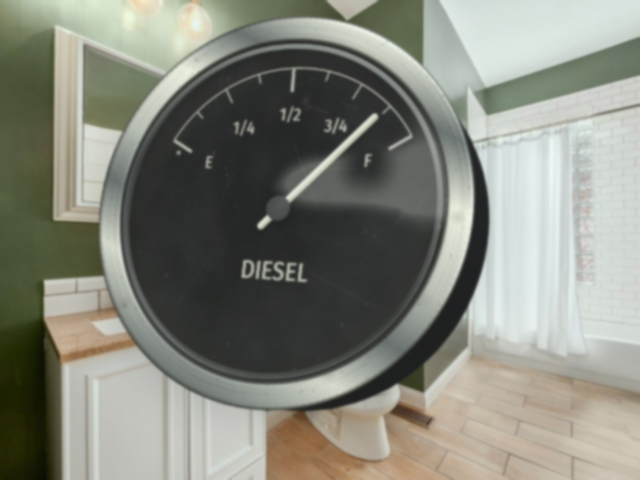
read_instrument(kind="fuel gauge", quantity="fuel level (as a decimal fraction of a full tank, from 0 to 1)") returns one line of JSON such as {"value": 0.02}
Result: {"value": 0.875}
